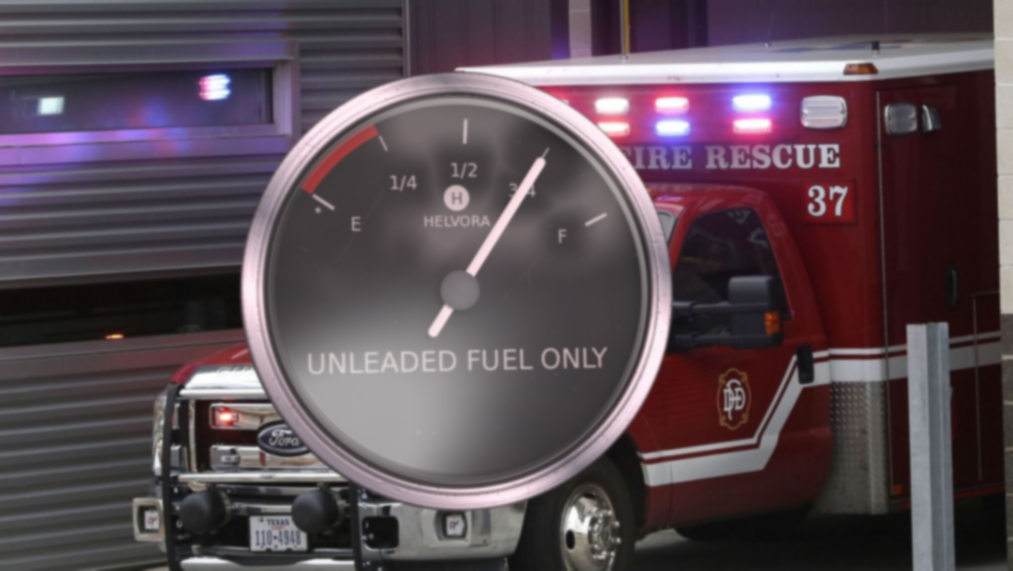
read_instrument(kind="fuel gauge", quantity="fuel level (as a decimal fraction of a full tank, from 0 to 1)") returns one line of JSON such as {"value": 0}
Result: {"value": 0.75}
